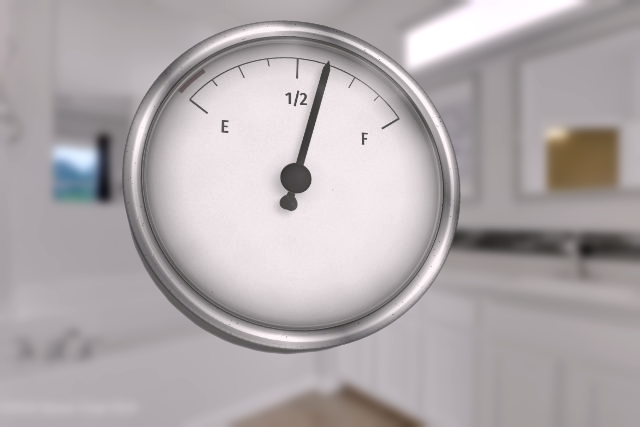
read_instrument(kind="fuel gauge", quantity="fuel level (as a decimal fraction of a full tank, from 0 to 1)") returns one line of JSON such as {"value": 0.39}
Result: {"value": 0.625}
